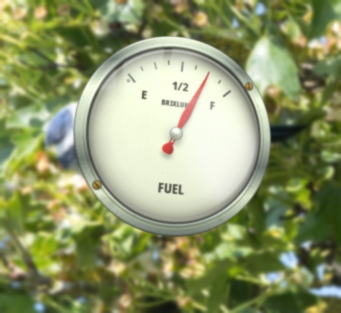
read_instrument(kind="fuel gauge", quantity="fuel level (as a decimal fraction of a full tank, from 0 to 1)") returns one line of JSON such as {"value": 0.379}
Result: {"value": 0.75}
